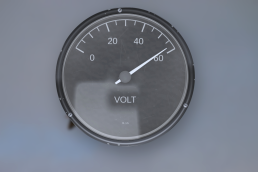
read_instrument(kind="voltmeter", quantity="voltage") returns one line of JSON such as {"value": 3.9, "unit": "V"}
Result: {"value": 57.5, "unit": "V"}
